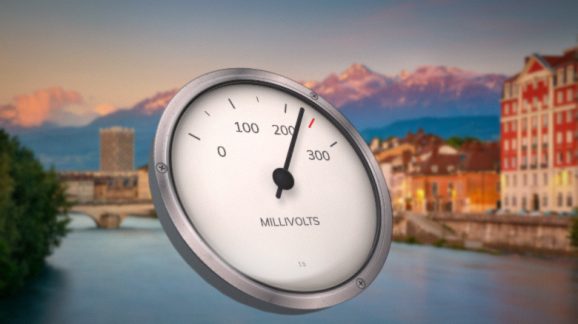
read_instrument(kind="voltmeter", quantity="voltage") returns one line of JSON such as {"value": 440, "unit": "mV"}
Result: {"value": 225, "unit": "mV"}
